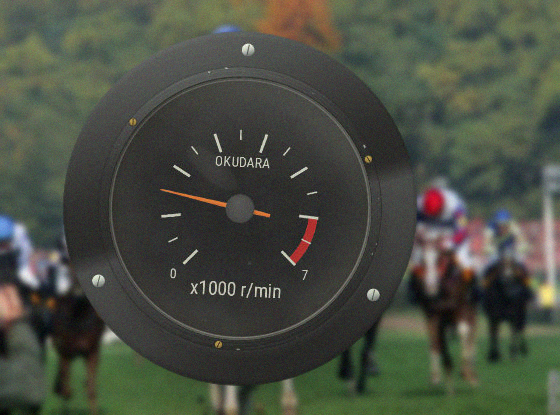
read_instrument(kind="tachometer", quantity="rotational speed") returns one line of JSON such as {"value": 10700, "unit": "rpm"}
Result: {"value": 1500, "unit": "rpm"}
